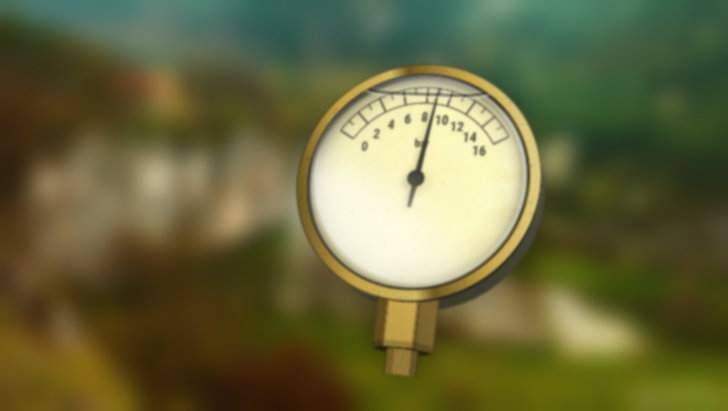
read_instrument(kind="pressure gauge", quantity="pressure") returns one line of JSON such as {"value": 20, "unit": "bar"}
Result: {"value": 9, "unit": "bar"}
